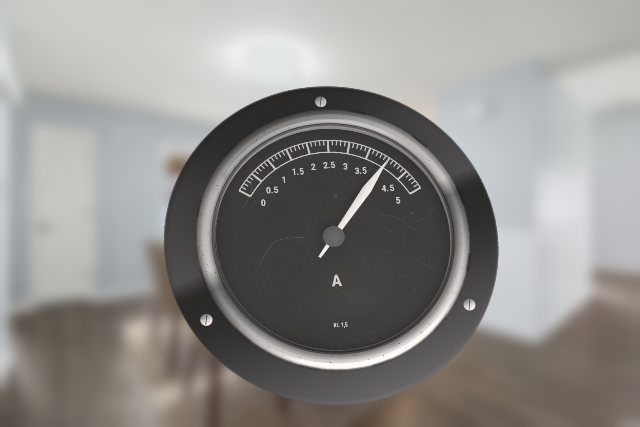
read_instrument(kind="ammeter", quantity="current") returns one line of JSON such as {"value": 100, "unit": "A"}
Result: {"value": 4, "unit": "A"}
